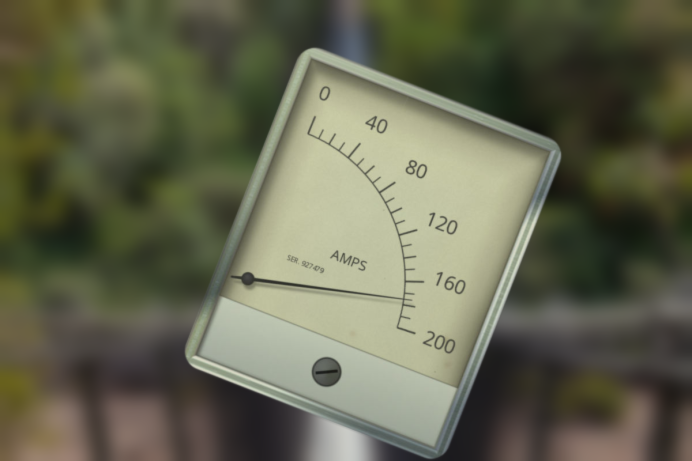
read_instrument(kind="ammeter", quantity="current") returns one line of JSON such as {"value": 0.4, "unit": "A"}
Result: {"value": 175, "unit": "A"}
